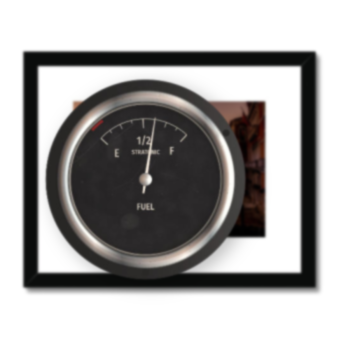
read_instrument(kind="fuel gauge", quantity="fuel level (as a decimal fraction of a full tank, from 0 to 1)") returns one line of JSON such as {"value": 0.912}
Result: {"value": 0.625}
